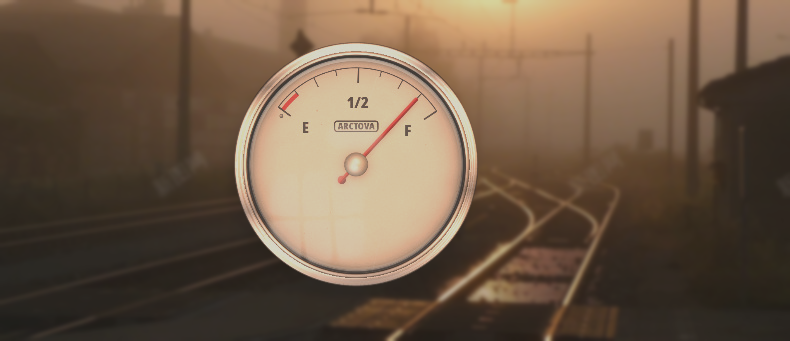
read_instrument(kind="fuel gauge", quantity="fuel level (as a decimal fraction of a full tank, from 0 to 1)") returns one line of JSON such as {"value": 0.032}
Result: {"value": 0.875}
